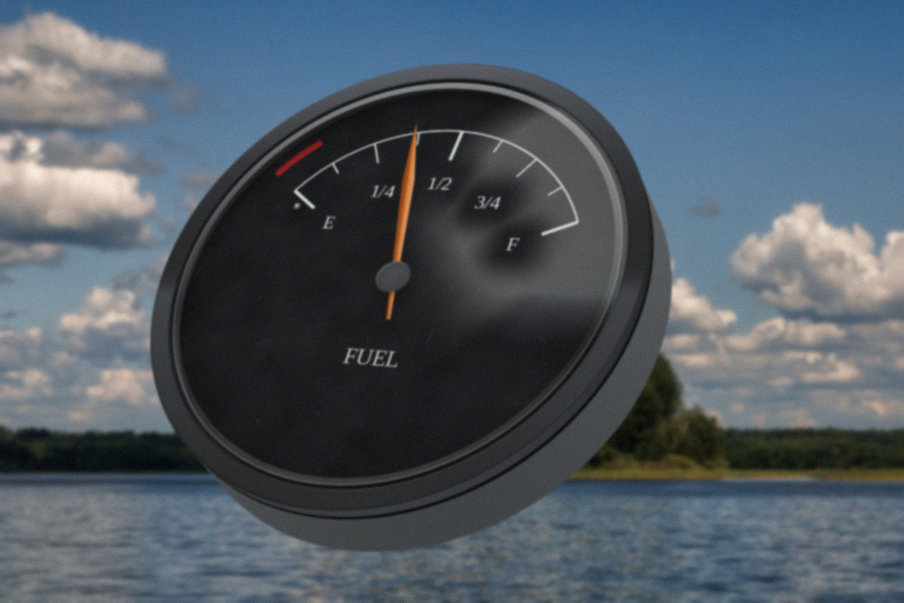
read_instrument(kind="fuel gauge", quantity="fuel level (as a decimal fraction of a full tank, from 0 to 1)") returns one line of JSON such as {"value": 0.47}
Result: {"value": 0.375}
